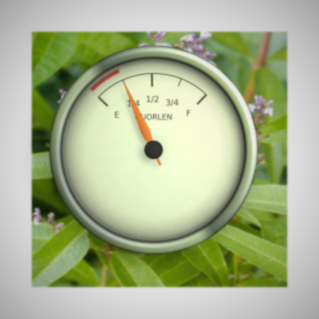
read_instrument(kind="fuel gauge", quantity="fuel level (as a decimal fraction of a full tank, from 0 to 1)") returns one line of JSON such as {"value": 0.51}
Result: {"value": 0.25}
